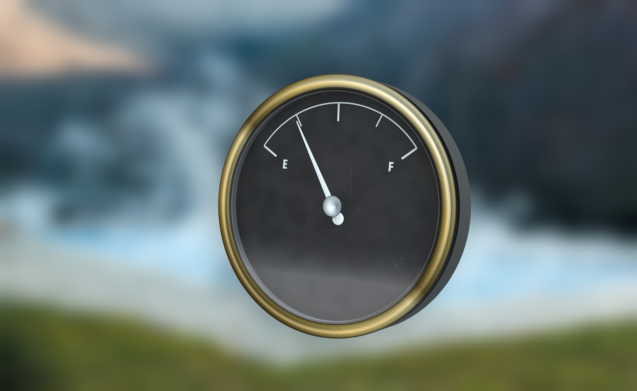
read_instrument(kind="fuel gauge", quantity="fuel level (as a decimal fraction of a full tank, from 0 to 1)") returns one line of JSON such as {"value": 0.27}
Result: {"value": 0.25}
